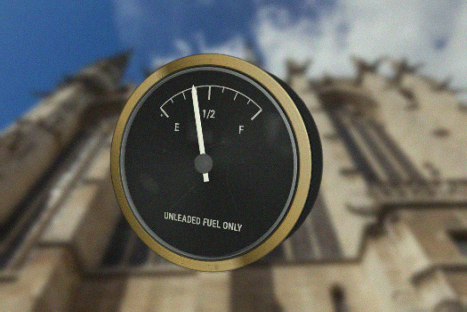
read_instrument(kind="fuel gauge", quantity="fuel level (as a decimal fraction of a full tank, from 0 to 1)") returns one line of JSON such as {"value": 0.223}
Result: {"value": 0.375}
